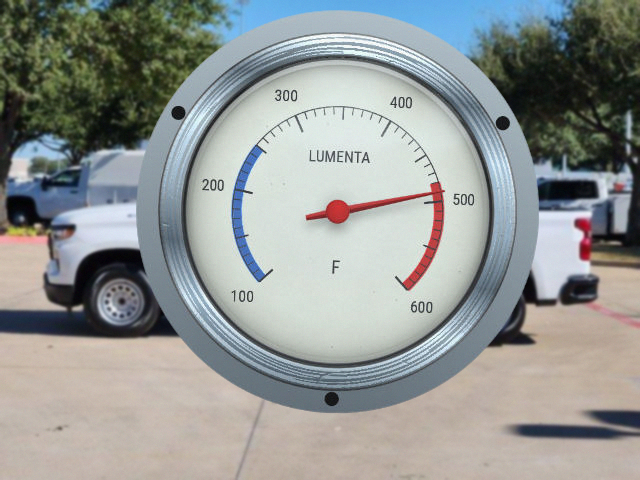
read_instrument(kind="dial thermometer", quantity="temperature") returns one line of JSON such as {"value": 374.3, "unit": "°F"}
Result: {"value": 490, "unit": "°F"}
